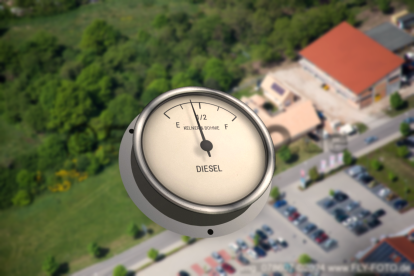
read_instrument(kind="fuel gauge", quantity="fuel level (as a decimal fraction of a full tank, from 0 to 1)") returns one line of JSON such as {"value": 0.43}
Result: {"value": 0.375}
